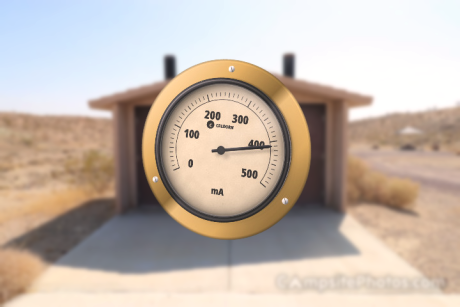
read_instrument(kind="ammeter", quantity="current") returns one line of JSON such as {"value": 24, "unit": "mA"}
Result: {"value": 410, "unit": "mA"}
